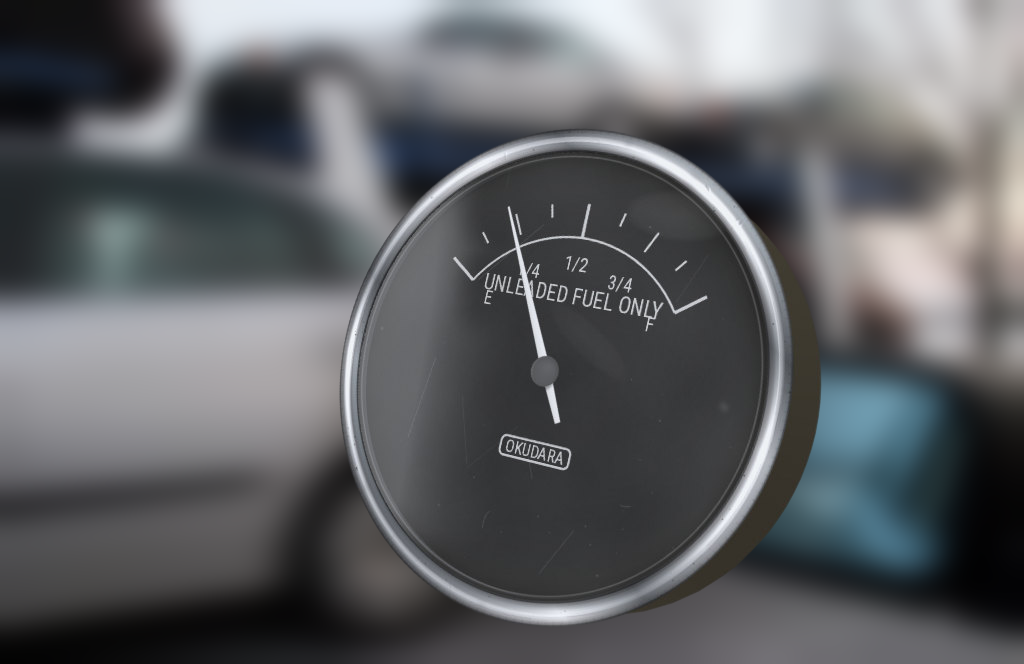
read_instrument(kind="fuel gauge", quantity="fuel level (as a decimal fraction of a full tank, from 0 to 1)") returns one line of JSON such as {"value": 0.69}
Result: {"value": 0.25}
